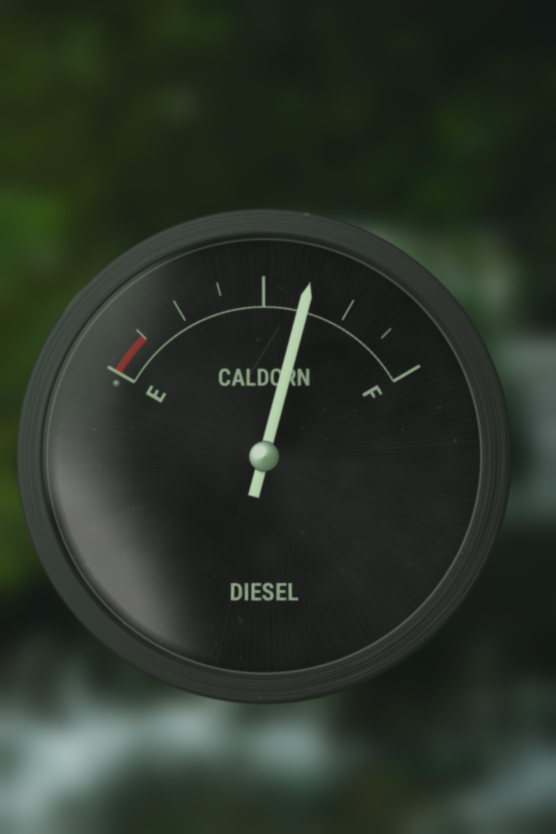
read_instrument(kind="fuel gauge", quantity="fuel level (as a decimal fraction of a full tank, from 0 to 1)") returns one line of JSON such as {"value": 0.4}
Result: {"value": 0.625}
